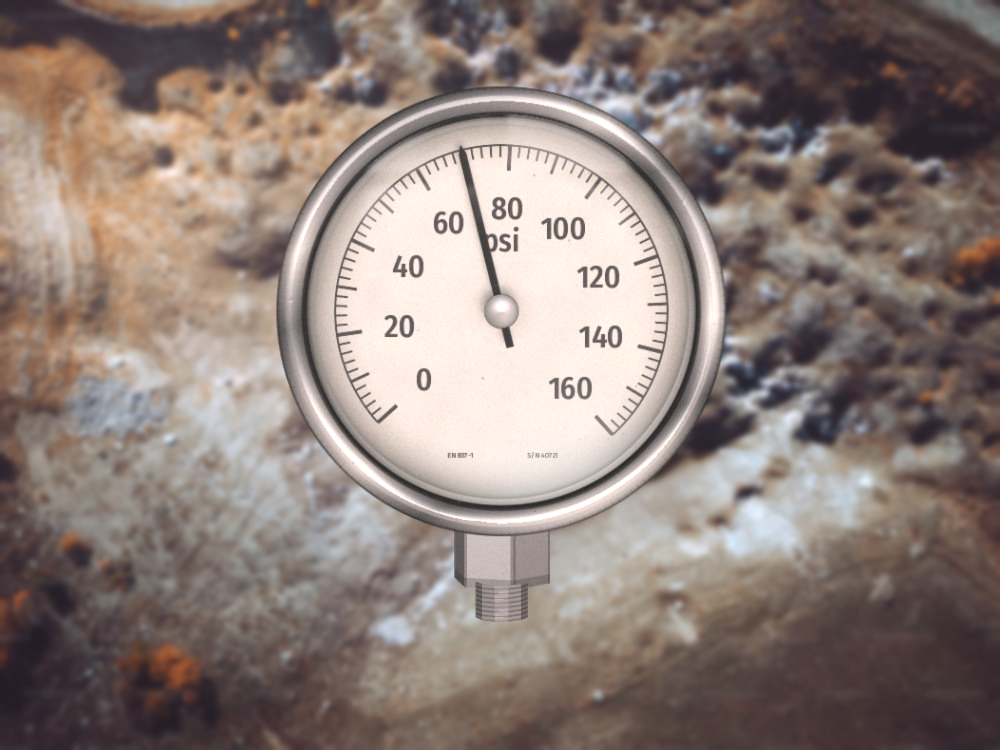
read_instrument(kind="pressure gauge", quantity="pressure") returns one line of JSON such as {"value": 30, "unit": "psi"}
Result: {"value": 70, "unit": "psi"}
